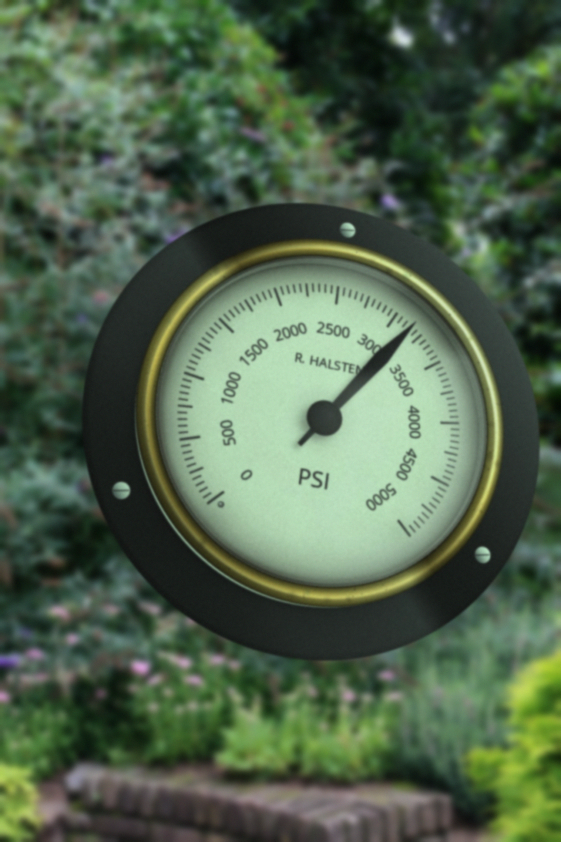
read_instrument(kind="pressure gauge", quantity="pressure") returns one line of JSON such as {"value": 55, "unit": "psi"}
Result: {"value": 3150, "unit": "psi"}
